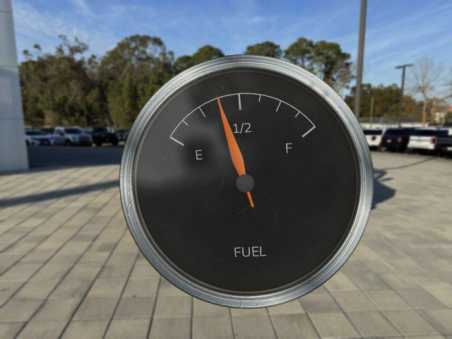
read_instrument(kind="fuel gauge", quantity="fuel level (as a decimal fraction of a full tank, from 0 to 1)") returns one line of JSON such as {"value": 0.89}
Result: {"value": 0.375}
